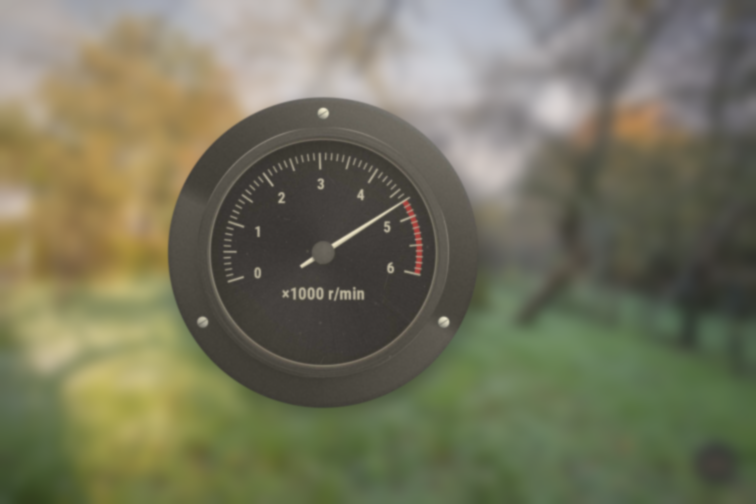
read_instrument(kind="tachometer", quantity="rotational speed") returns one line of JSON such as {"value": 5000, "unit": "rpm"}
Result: {"value": 4700, "unit": "rpm"}
